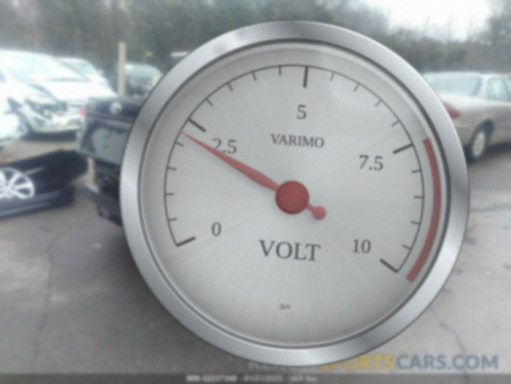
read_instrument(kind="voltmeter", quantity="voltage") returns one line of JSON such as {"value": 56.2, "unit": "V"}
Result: {"value": 2.25, "unit": "V"}
